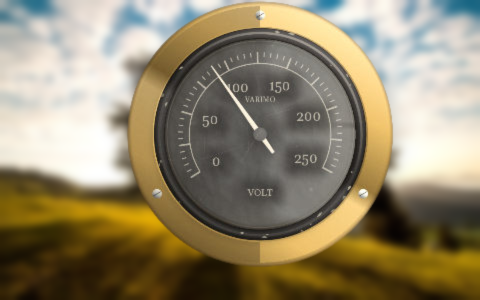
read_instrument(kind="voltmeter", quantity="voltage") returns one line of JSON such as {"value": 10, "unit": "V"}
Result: {"value": 90, "unit": "V"}
